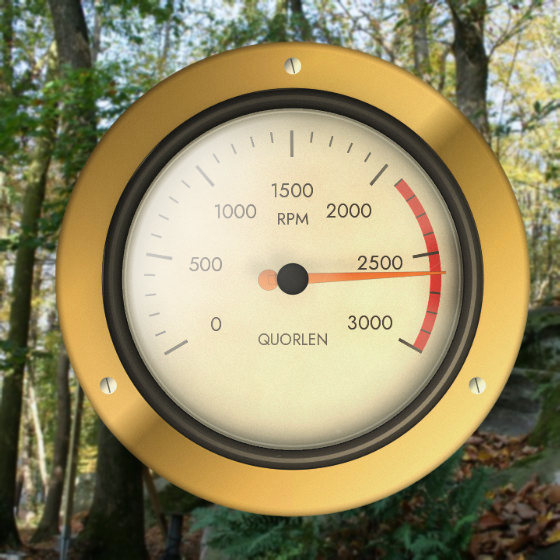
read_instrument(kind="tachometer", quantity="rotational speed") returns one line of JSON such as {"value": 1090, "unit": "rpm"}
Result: {"value": 2600, "unit": "rpm"}
